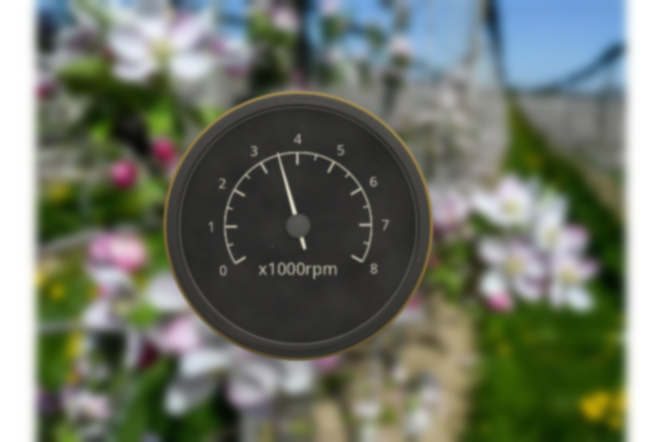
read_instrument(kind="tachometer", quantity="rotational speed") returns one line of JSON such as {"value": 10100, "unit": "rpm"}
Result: {"value": 3500, "unit": "rpm"}
